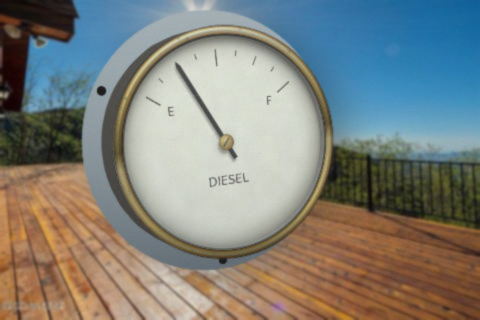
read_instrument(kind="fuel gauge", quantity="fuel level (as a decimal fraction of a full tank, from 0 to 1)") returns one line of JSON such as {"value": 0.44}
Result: {"value": 0.25}
